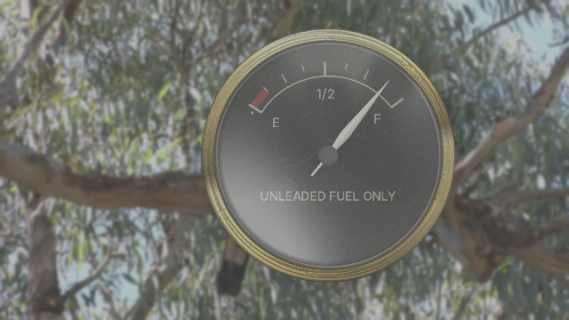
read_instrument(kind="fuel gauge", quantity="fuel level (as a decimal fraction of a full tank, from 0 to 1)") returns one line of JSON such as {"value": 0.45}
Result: {"value": 0.875}
